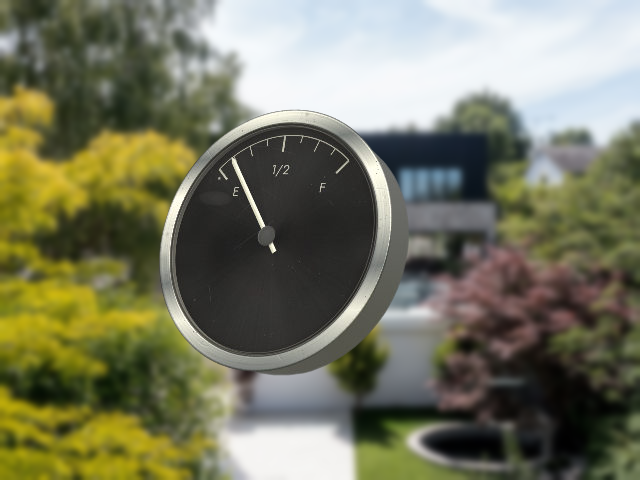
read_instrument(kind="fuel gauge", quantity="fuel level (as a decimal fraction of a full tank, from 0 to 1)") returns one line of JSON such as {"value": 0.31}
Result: {"value": 0.125}
